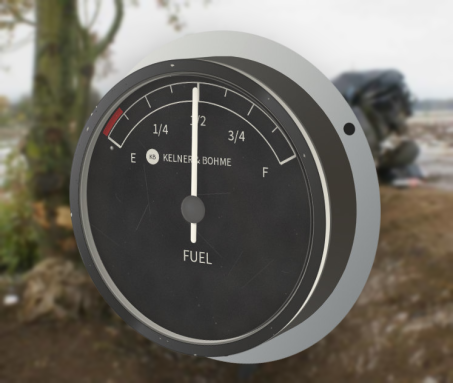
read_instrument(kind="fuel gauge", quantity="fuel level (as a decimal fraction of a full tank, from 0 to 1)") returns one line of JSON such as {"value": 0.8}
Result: {"value": 0.5}
